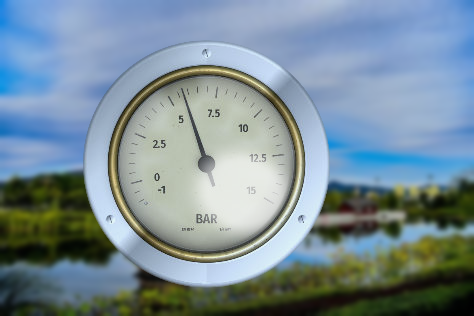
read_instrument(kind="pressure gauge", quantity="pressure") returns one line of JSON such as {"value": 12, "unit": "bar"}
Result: {"value": 5.75, "unit": "bar"}
